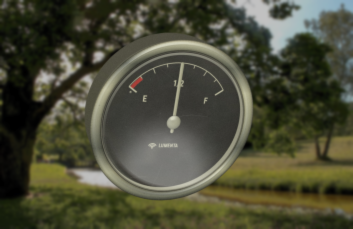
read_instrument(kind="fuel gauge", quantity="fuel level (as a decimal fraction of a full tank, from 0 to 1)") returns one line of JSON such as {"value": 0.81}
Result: {"value": 0.5}
